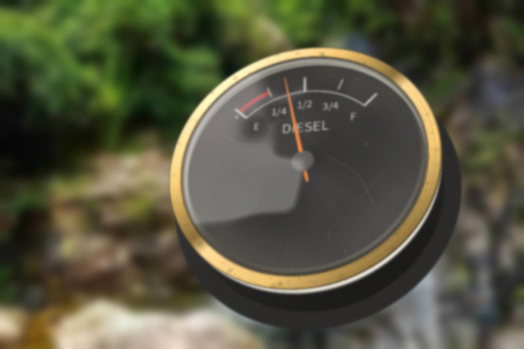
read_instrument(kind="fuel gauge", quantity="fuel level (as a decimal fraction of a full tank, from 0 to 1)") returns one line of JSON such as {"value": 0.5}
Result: {"value": 0.375}
